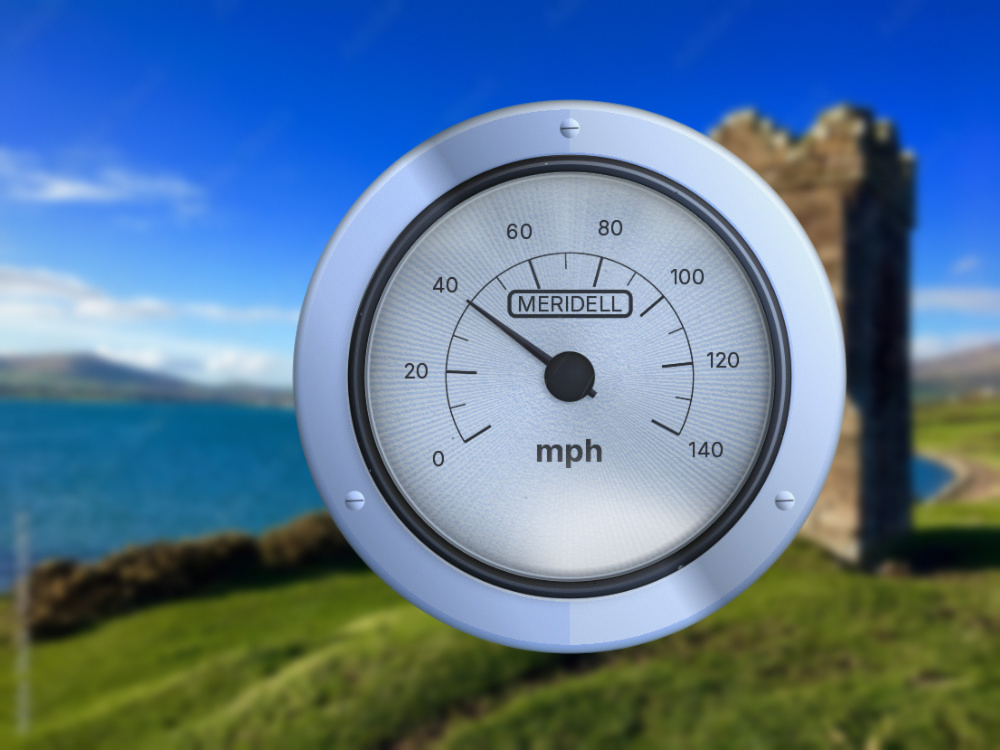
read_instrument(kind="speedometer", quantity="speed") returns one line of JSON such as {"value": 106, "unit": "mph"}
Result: {"value": 40, "unit": "mph"}
